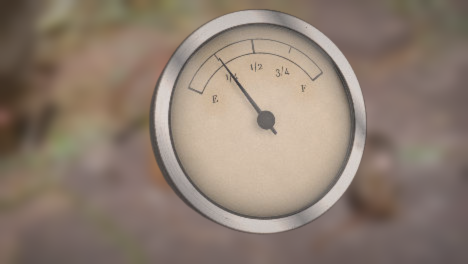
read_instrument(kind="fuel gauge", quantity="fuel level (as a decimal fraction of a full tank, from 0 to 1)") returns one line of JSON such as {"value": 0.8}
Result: {"value": 0.25}
